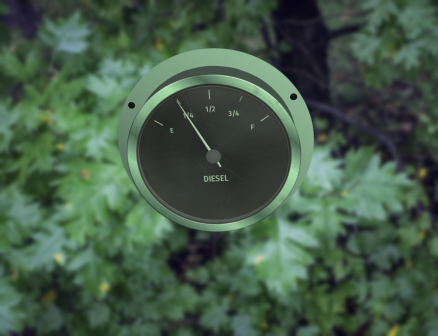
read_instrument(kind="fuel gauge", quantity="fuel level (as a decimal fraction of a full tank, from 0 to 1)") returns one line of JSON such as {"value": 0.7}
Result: {"value": 0.25}
